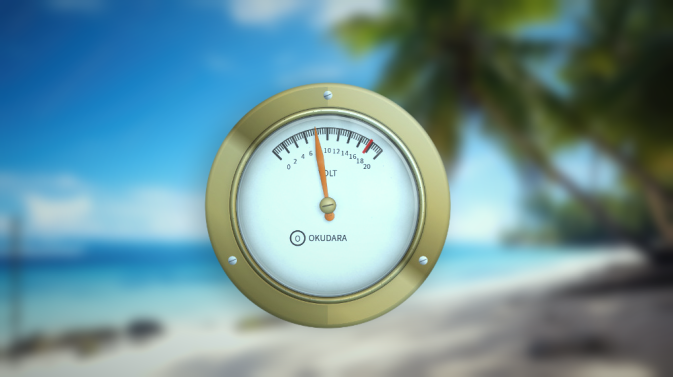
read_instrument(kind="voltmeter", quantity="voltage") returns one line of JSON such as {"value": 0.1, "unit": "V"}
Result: {"value": 8, "unit": "V"}
